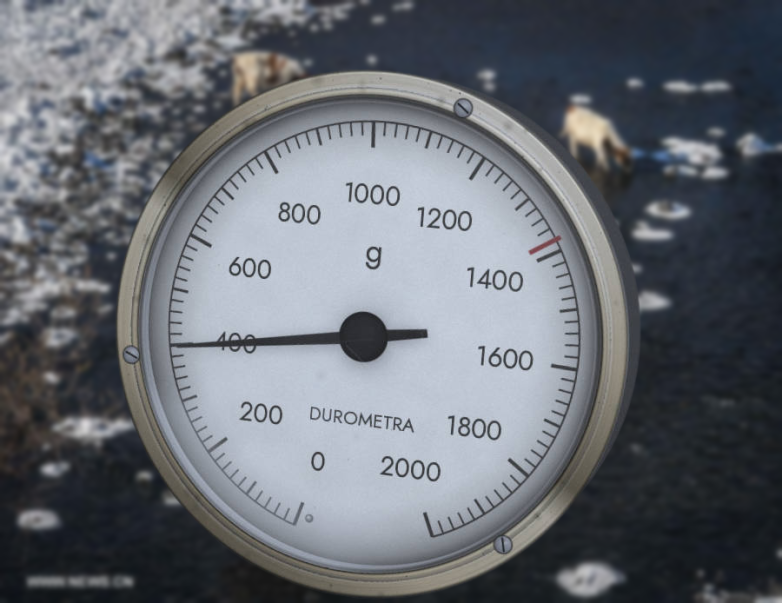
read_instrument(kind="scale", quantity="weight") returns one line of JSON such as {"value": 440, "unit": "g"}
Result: {"value": 400, "unit": "g"}
